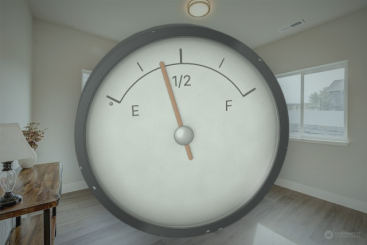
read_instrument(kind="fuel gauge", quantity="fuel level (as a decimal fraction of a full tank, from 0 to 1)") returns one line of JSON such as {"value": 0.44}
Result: {"value": 0.375}
